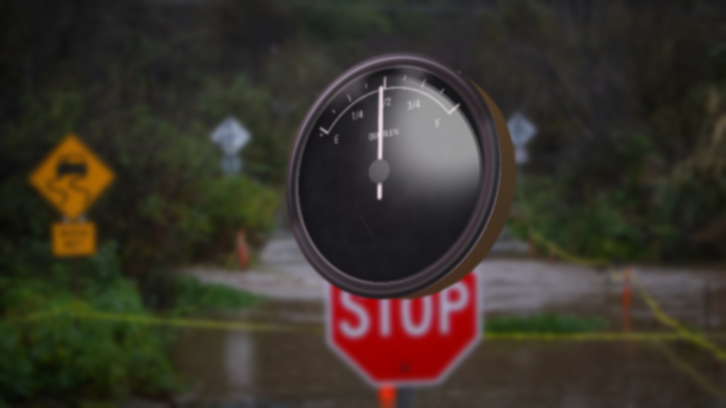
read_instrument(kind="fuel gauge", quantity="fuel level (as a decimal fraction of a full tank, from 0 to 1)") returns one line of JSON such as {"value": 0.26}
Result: {"value": 0.5}
